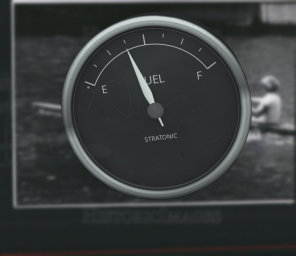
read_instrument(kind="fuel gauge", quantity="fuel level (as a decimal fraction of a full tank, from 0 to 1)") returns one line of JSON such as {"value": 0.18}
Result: {"value": 0.375}
